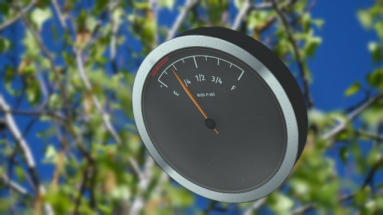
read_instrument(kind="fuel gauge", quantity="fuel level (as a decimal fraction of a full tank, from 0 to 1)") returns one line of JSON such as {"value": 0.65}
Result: {"value": 0.25}
